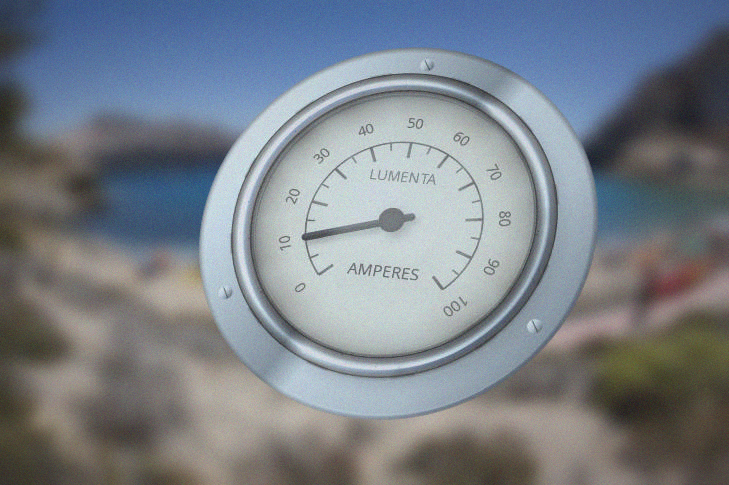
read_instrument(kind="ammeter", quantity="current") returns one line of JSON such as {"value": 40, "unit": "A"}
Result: {"value": 10, "unit": "A"}
